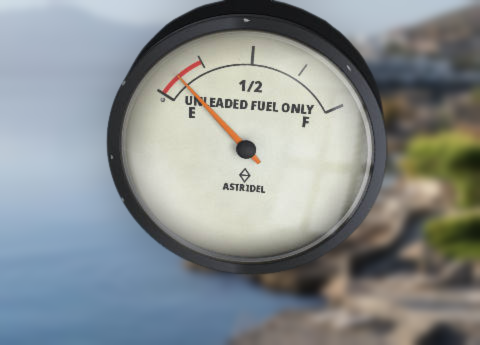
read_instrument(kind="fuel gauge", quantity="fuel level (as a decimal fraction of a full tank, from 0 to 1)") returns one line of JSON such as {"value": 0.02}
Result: {"value": 0.125}
